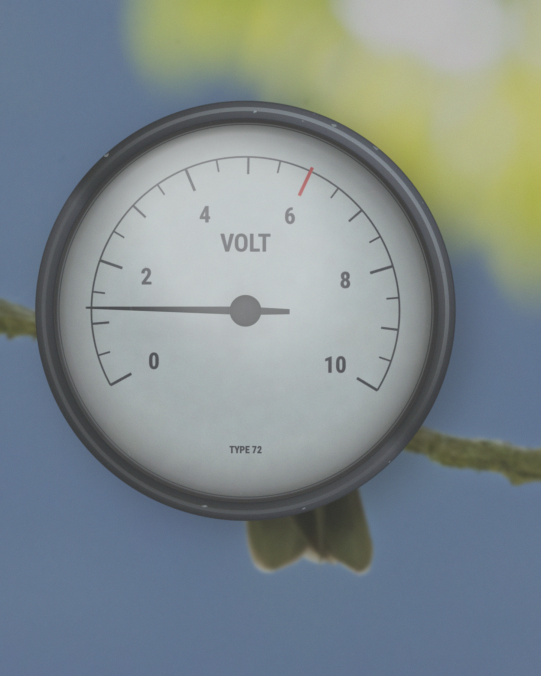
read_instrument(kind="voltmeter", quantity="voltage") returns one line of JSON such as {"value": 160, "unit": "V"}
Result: {"value": 1.25, "unit": "V"}
